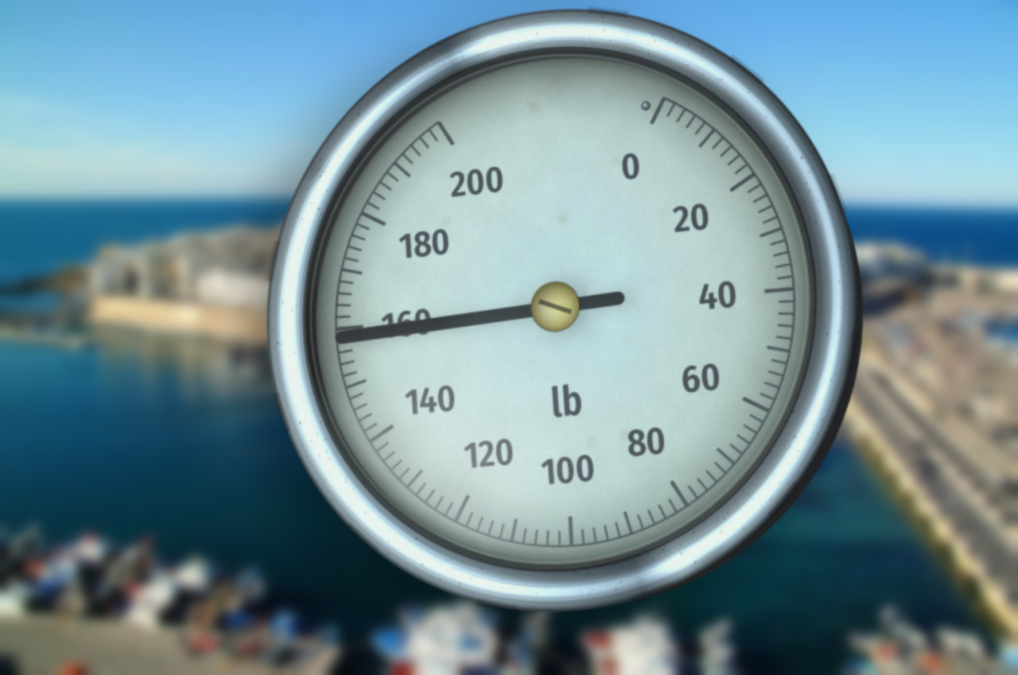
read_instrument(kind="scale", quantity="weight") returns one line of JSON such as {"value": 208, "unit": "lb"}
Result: {"value": 158, "unit": "lb"}
